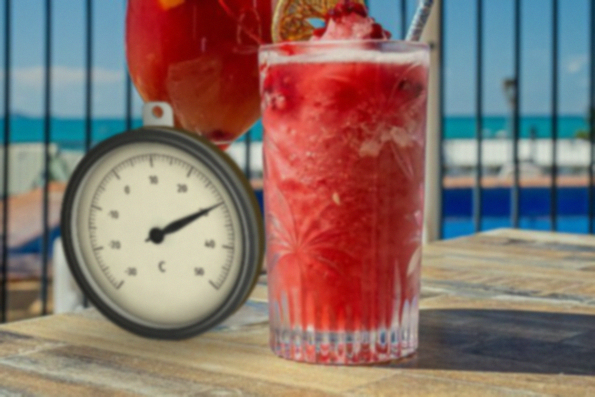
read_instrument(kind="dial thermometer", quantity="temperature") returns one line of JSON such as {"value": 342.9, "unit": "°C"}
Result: {"value": 30, "unit": "°C"}
